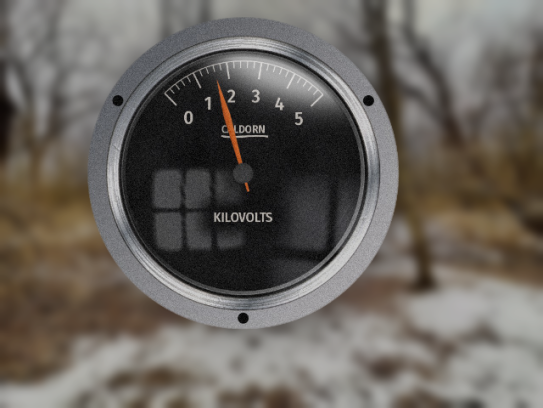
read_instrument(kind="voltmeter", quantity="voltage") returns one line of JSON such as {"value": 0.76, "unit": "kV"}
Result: {"value": 1.6, "unit": "kV"}
